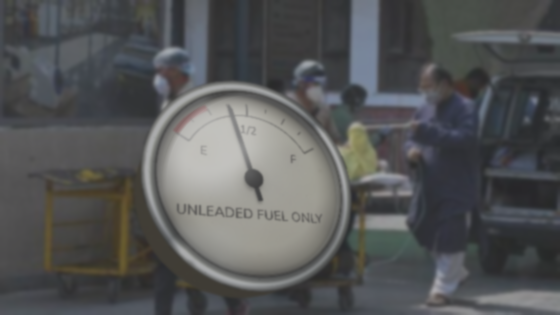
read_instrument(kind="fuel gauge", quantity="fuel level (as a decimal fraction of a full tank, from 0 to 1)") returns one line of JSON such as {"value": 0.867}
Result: {"value": 0.375}
